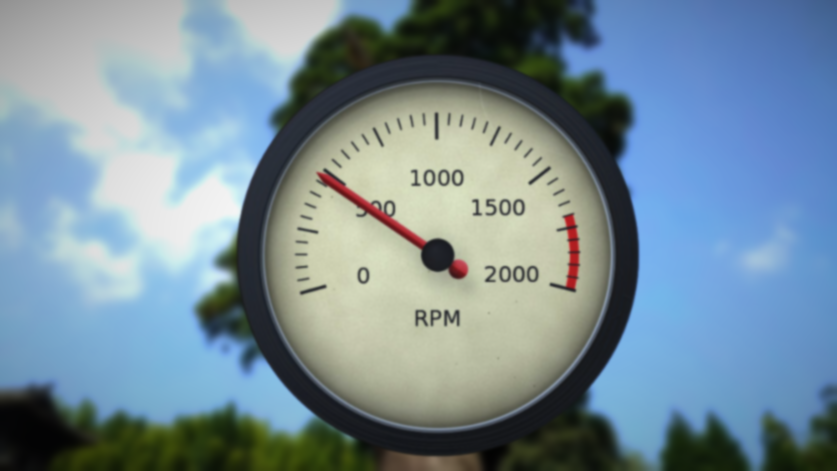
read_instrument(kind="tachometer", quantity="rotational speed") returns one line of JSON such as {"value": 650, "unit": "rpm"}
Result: {"value": 475, "unit": "rpm"}
